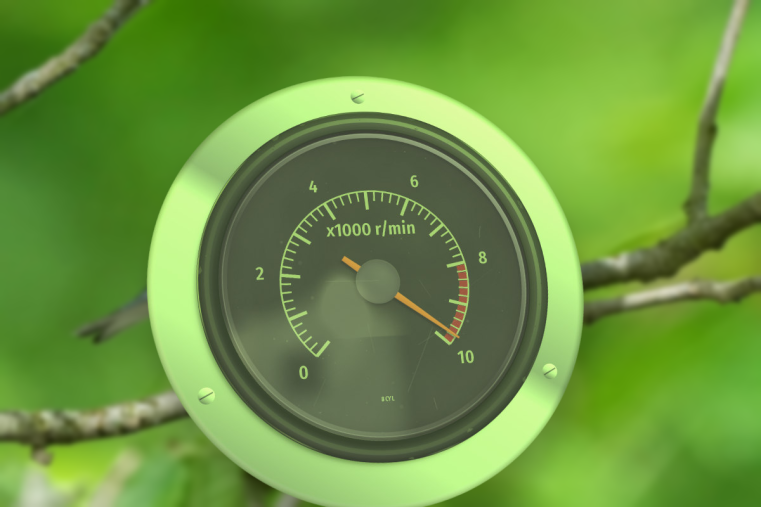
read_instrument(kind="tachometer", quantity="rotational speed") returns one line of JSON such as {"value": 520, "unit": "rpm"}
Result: {"value": 9800, "unit": "rpm"}
